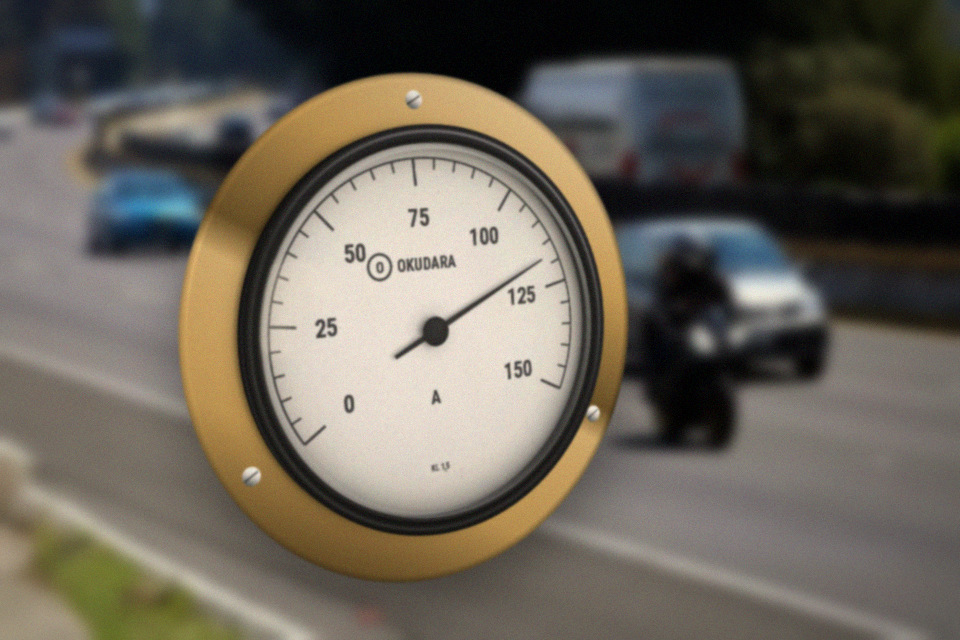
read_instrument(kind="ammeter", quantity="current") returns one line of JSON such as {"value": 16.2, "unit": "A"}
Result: {"value": 117.5, "unit": "A"}
